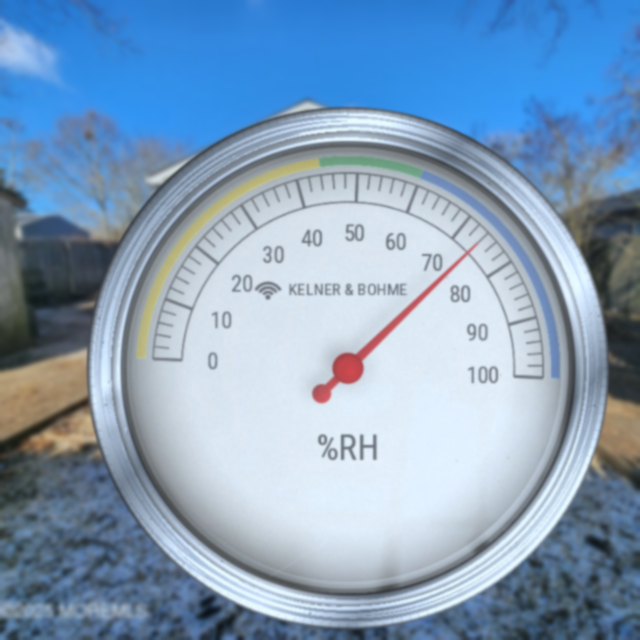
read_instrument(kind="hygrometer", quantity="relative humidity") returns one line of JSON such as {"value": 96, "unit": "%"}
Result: {"value": 74, "unit": "%"}
